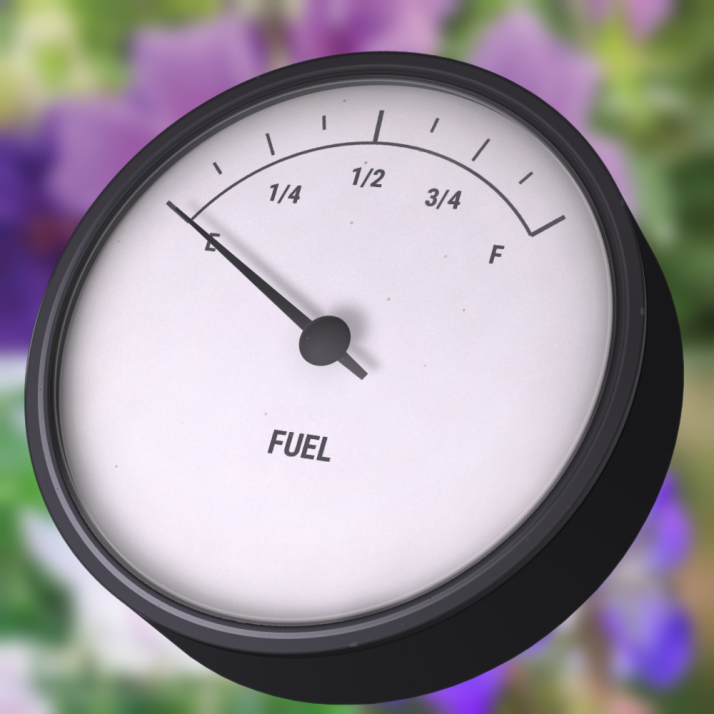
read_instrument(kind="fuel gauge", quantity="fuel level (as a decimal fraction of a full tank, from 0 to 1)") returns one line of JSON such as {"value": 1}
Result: {"value": 0}
